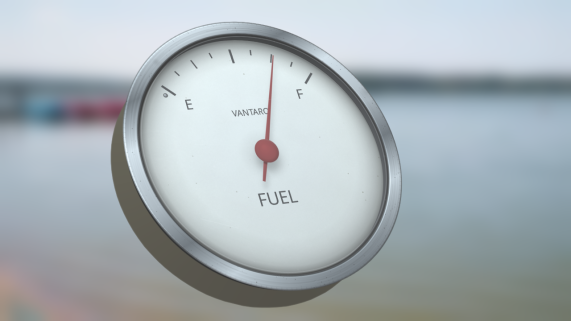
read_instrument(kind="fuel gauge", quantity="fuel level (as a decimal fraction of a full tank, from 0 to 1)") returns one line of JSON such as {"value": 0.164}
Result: {"value": 0.75}
